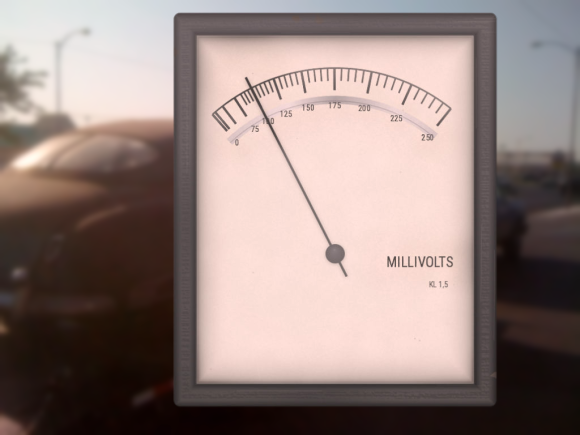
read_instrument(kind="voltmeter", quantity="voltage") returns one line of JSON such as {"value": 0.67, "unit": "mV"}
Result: {"value": 100, "unit": "mV"}
